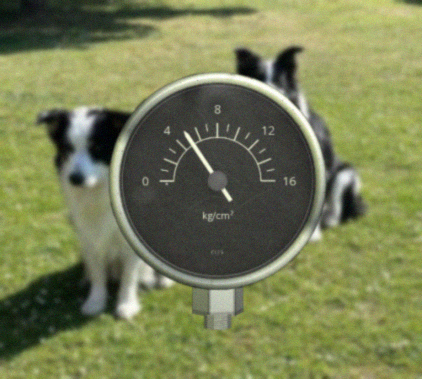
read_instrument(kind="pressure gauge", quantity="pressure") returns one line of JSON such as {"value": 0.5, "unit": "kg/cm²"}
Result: {"value": 5, "unit": "kg/cm²"}
